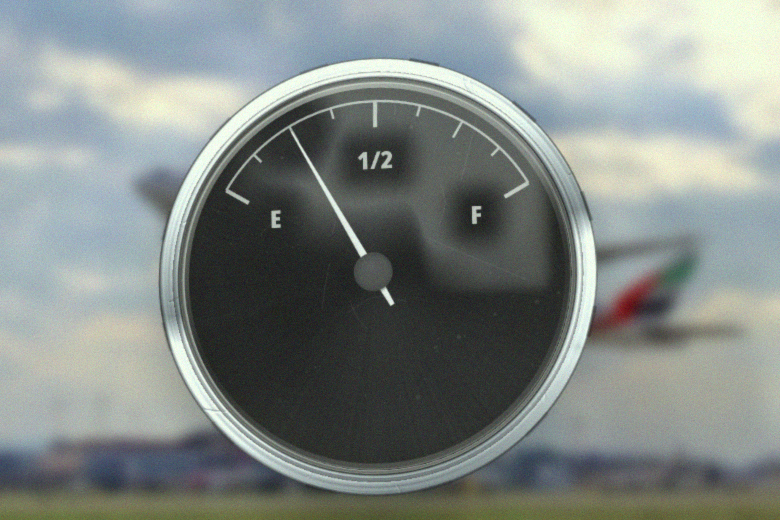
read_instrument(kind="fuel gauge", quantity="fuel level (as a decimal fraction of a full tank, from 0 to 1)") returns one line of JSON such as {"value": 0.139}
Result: {"value": 0.25}
